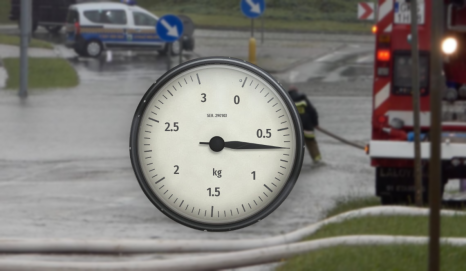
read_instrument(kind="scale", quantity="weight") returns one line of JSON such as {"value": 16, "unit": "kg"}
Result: {"value": 0.65, "unit": "kg"}
